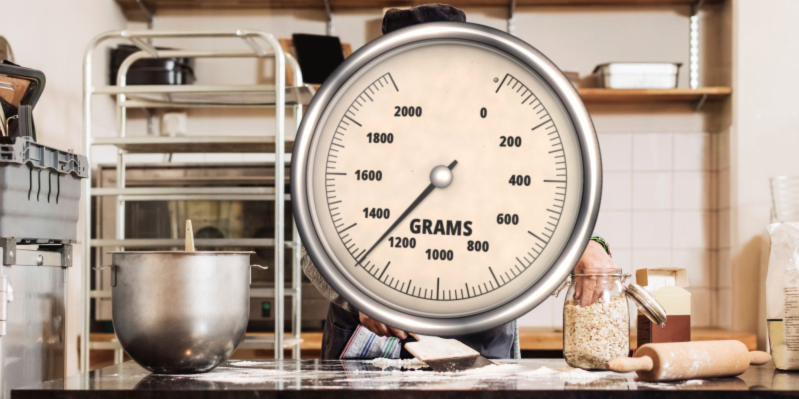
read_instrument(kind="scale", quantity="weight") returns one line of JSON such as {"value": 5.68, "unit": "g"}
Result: {"value": 1280, "unit": "g"}
